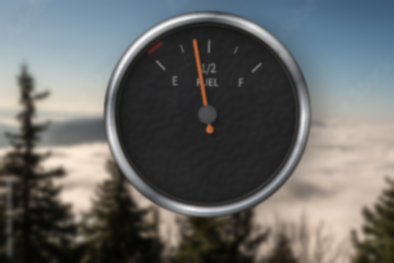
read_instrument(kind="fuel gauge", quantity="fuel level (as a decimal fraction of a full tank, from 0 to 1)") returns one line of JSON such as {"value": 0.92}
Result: {"value": 0.375}
